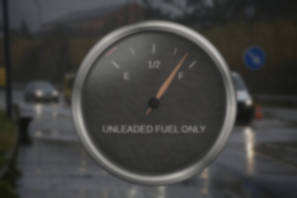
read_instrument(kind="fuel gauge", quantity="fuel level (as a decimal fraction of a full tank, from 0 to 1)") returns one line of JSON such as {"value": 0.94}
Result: {"value": 0.875}
